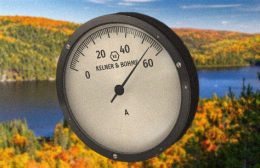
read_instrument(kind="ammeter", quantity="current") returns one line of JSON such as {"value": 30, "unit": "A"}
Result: {"value": 55, "unit": "A"}
